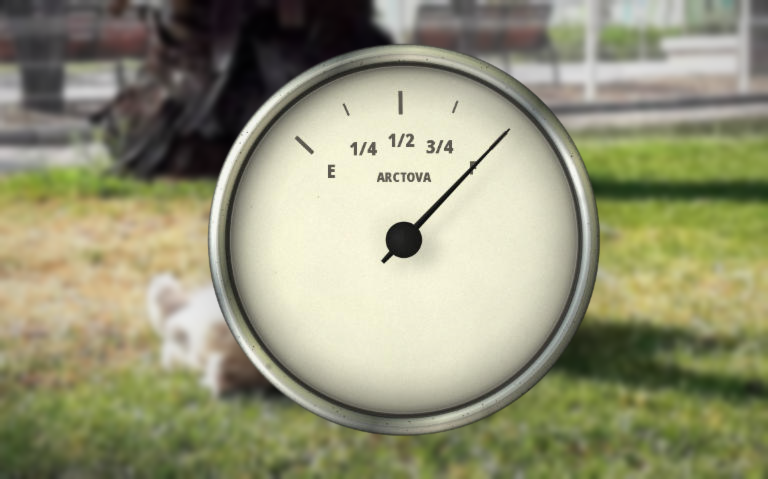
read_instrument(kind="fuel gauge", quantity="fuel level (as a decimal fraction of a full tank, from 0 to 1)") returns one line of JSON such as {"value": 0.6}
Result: {"value": 1}
